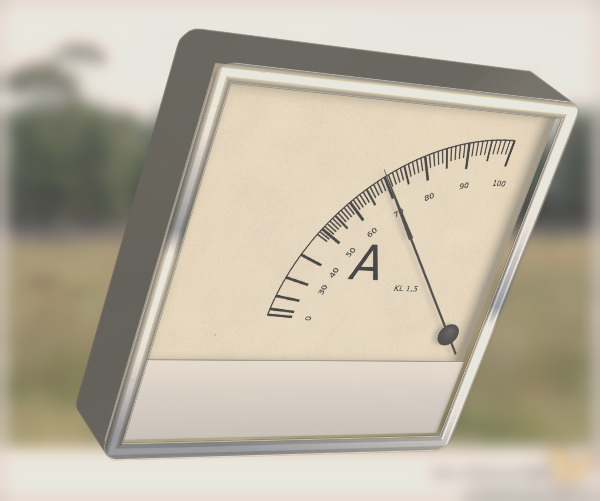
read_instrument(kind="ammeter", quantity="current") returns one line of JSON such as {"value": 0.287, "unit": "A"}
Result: {"value": 70, "unit": "A"}
